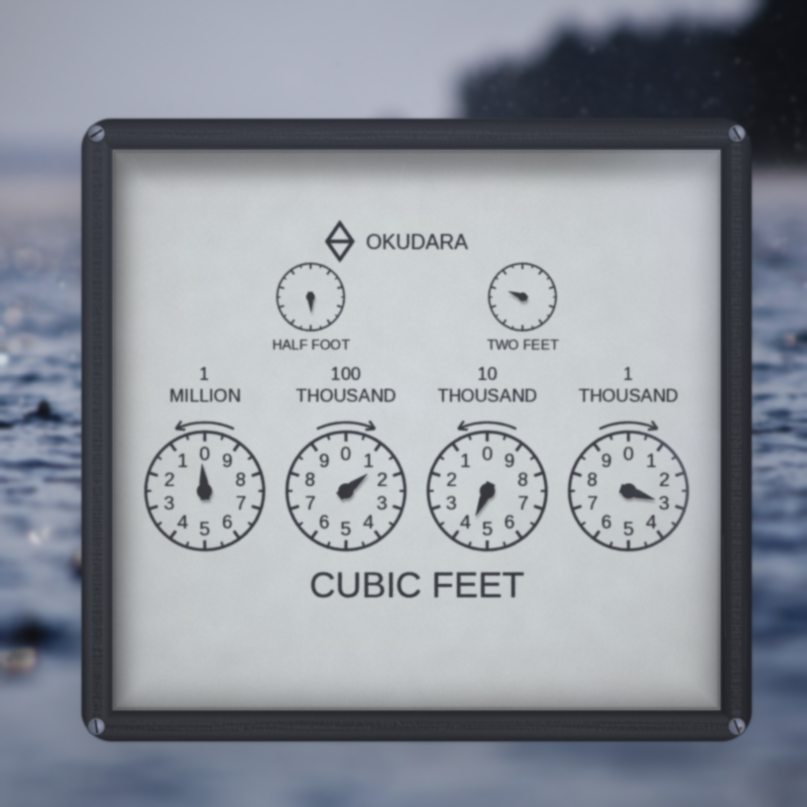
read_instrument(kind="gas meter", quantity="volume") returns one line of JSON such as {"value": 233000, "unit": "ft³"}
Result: {"value": 14300, "unit": "ft³"}
